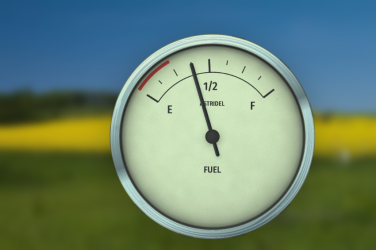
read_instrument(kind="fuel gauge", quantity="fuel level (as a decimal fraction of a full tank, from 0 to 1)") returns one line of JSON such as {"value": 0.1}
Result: {"value": 0.375}
